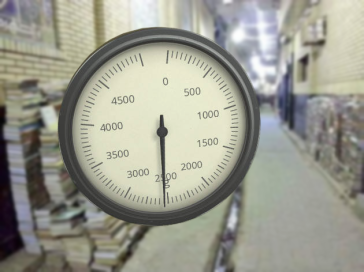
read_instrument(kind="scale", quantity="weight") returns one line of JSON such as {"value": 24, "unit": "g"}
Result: {"value": 2550, "unit": "g"}
